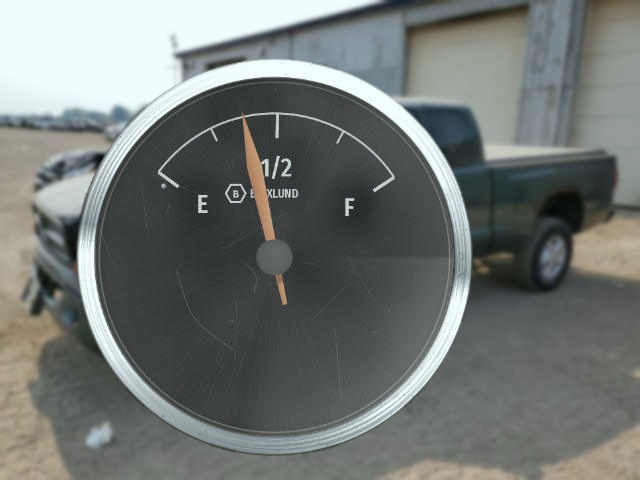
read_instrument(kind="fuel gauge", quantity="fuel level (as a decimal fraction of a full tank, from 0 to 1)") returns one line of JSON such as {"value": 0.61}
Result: {"value": 0.375}
